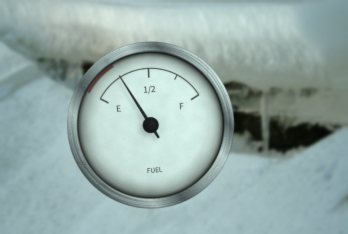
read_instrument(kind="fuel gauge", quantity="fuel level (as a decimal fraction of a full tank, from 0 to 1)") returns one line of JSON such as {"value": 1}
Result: {"value": 0.25}
